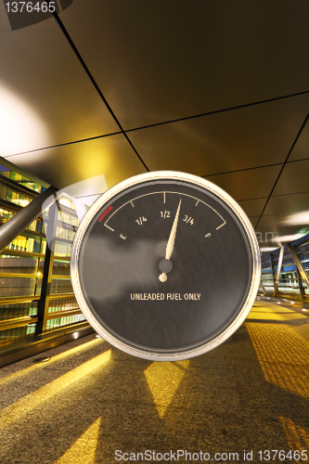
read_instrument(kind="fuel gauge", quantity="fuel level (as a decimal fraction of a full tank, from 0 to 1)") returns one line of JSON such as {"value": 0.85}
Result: {"value": 0.625}
